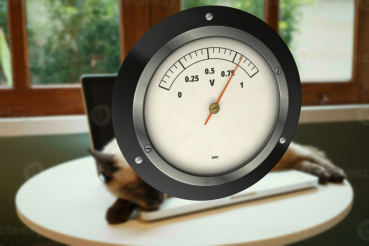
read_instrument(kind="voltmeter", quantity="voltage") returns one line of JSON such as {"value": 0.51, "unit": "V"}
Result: {"value": 0.8, "unit": "V"}
